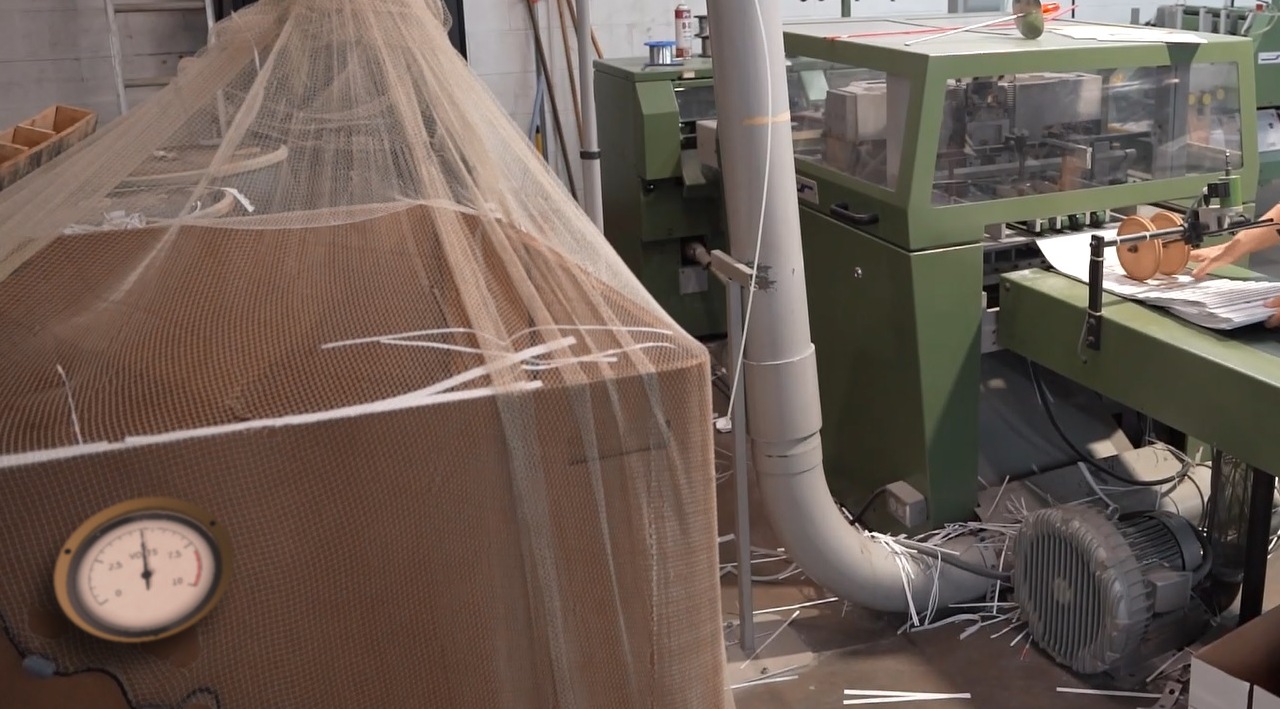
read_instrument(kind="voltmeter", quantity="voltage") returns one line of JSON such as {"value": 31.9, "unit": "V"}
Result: {"value": 5, "unit": "V"}
